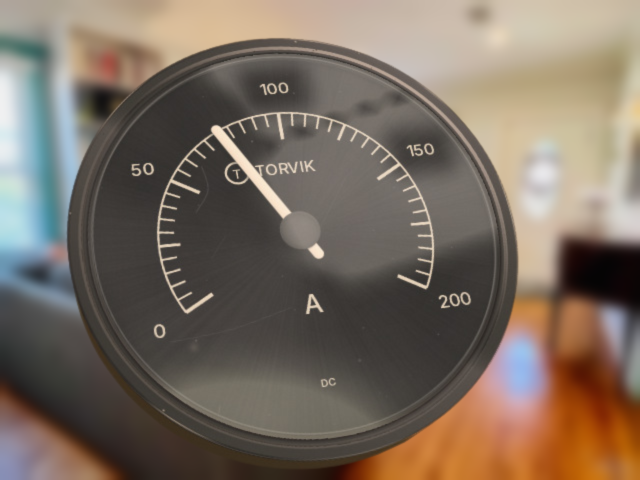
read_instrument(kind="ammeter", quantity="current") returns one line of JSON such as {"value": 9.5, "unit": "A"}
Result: {"value": 75, "unit": "A"}
